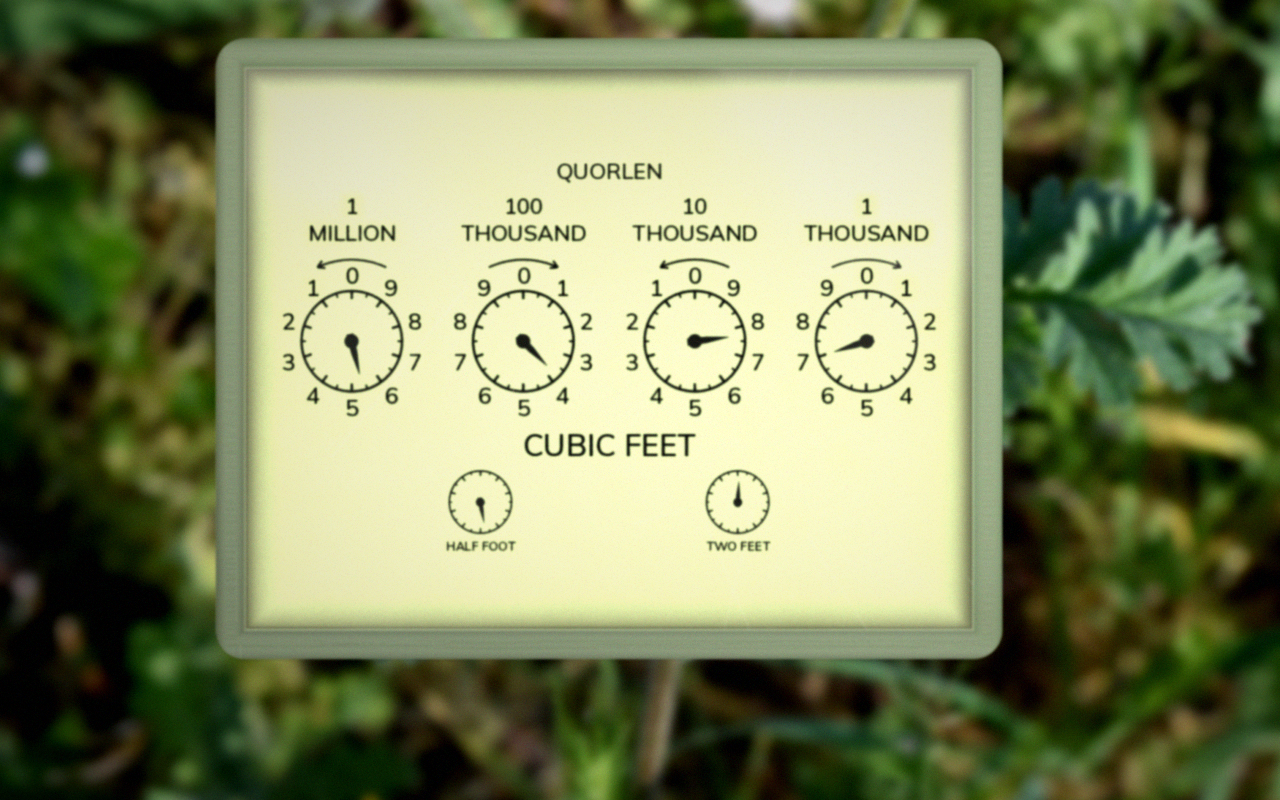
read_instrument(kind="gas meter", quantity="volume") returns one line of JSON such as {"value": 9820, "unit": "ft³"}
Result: {"value": 537700, "unit": "ft³"}
